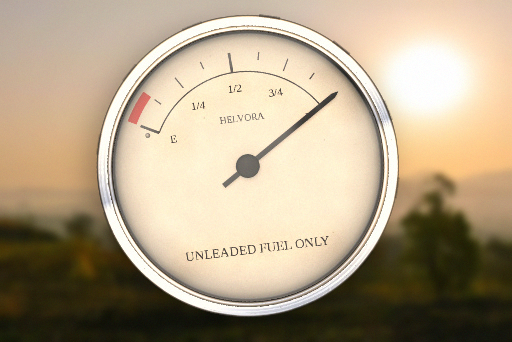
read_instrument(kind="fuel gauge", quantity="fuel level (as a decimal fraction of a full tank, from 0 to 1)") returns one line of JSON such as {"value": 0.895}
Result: {"value": 1}
